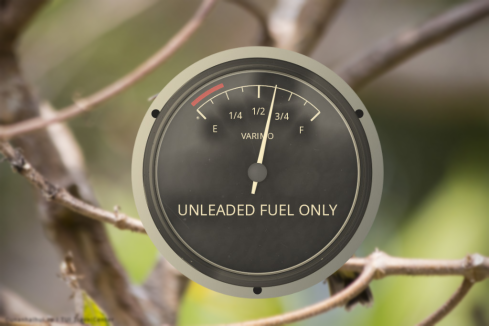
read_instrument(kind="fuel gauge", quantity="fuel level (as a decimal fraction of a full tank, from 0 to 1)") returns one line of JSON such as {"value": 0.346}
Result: {"value": 0.625}
